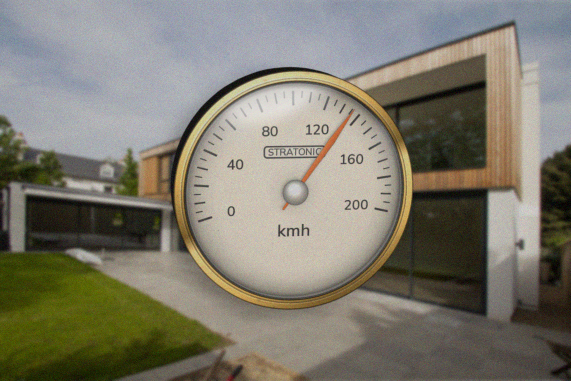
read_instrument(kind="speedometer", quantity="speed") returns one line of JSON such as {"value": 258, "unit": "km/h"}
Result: {"value": 135, "unit": "km/h"}
